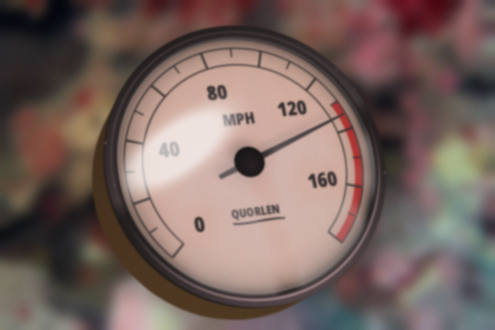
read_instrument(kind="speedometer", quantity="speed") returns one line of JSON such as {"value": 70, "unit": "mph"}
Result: {"value": 135, "unit": "mph"}
